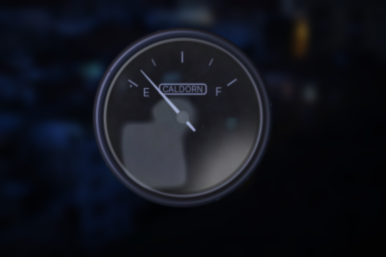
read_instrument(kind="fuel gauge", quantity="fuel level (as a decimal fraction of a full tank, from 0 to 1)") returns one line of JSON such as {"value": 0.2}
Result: {"value": 0.125}
